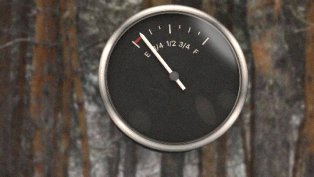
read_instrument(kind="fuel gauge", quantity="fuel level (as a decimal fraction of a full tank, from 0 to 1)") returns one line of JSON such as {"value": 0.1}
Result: {"value": 0.125}
